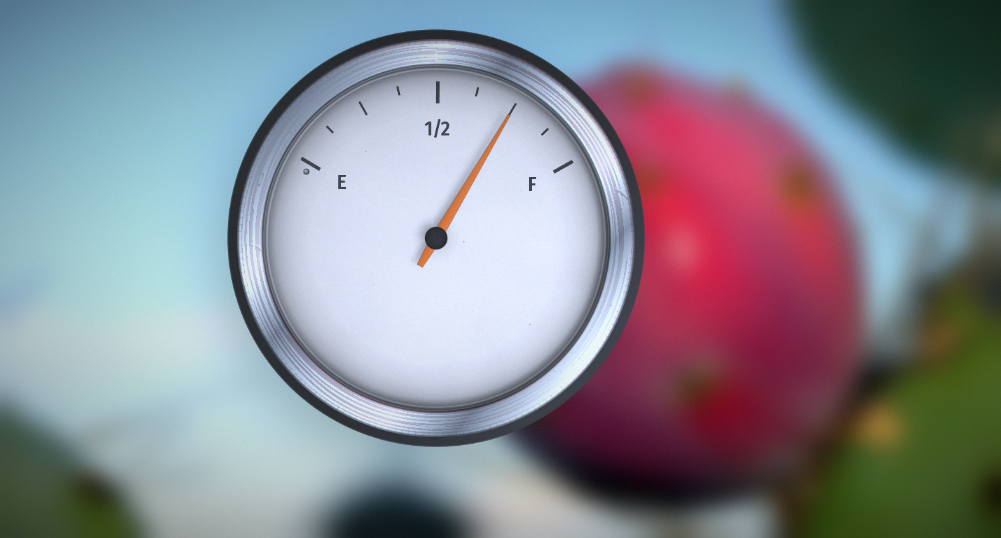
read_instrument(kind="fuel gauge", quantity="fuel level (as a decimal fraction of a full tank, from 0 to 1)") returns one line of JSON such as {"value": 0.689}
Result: {"value": 0.75}
